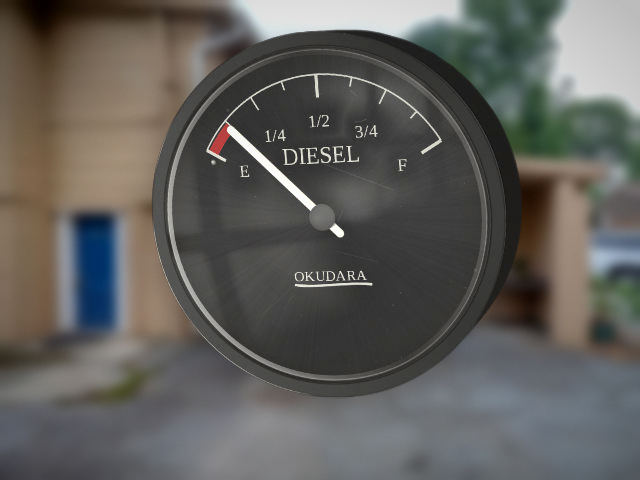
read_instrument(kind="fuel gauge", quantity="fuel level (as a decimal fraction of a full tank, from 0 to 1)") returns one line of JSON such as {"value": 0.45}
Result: {"value": 0.125}
